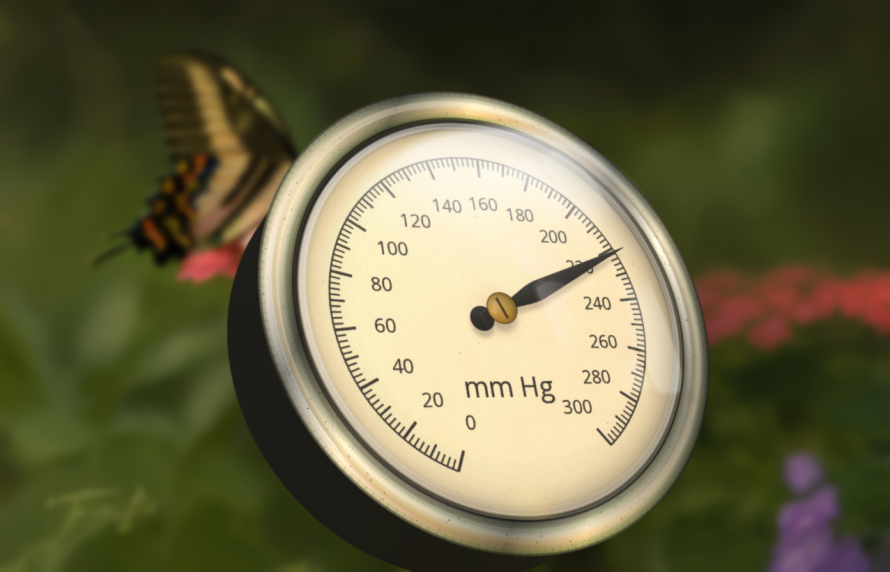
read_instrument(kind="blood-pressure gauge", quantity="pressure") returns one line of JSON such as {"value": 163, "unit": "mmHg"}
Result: {"value": 222, "unit": "mmHg"}
